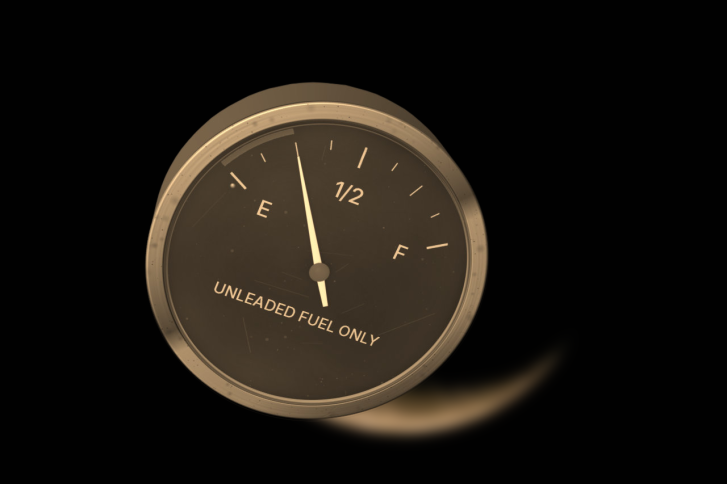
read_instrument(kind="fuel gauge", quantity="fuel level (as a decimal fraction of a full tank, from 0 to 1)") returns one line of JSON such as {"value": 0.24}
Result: {"value": 0.25}
